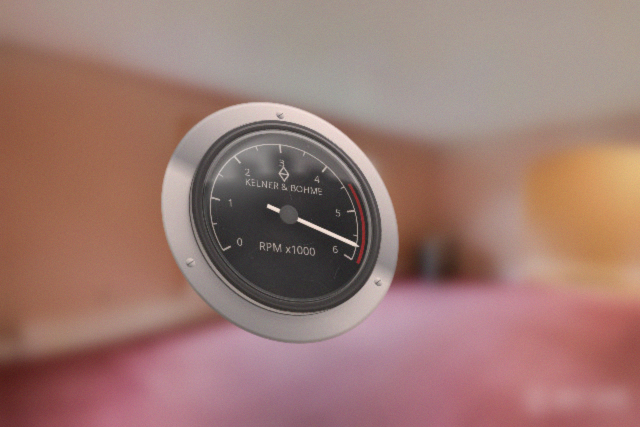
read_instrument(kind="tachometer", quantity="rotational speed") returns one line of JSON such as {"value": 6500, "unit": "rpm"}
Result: {"value": 5750, "unit": "rpm"}
